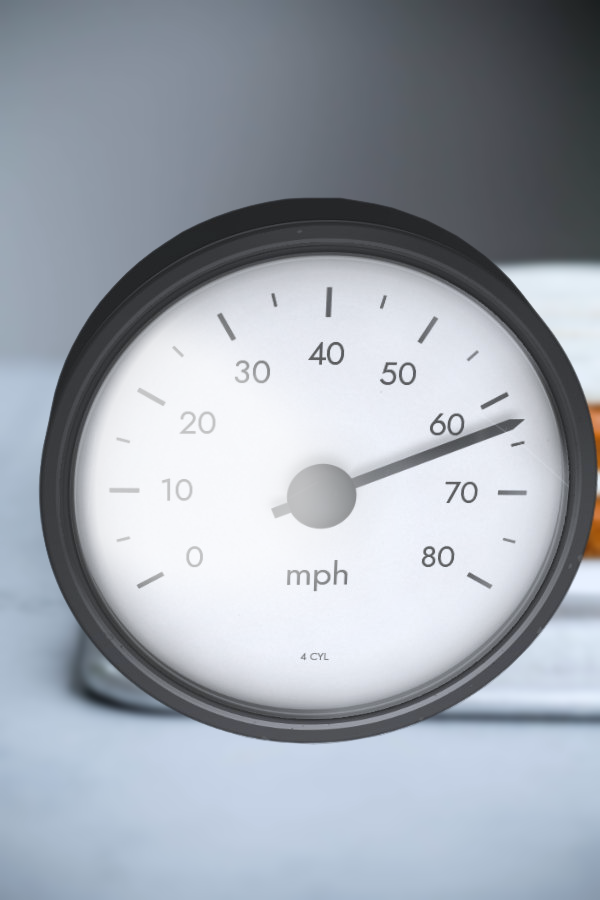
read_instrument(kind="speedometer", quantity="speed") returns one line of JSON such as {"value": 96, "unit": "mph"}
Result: {"value": 62.5, "unit": "mph"}
